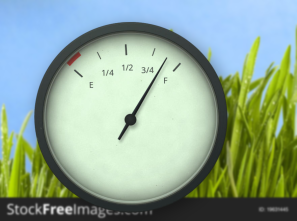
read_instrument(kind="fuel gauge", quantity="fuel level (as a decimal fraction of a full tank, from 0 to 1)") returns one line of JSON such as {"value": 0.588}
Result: {"value": 0.875}
